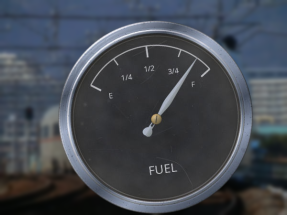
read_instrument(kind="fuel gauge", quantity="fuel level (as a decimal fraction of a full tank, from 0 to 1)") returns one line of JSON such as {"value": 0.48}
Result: {"value": 0.875}
